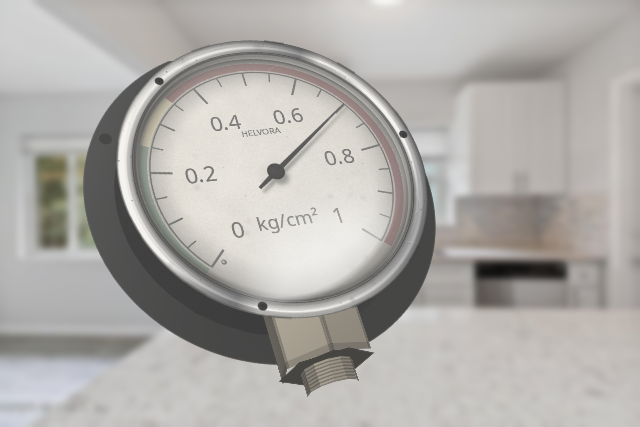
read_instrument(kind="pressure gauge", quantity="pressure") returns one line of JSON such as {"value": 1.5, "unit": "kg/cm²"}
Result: {"value": 0.7, "unit": "kg/cm²"}
